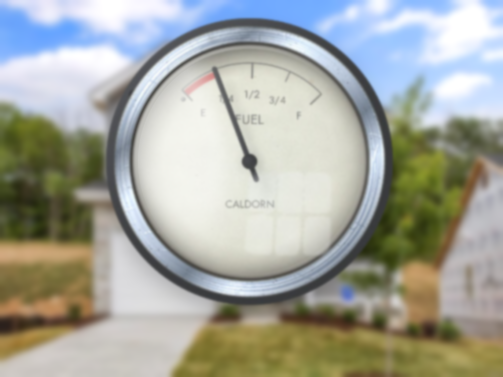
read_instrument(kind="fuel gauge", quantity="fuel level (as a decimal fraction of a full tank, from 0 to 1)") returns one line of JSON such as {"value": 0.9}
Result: {"value": 0.25}
